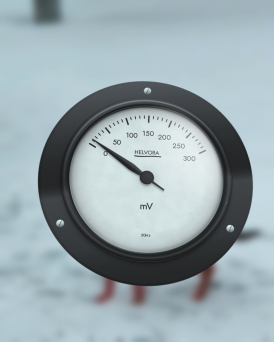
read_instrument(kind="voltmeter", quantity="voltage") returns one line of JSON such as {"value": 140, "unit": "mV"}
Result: {"value": 10, "unit": "mV"}
